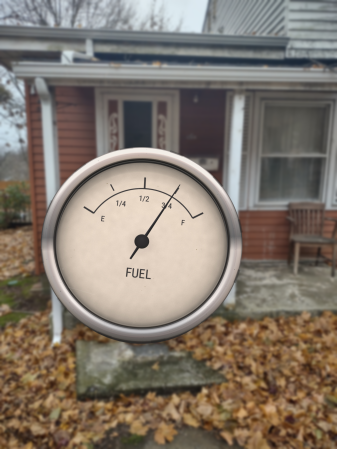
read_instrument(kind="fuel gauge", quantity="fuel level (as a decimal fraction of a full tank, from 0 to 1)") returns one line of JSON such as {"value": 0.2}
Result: {"value": 0.75}
